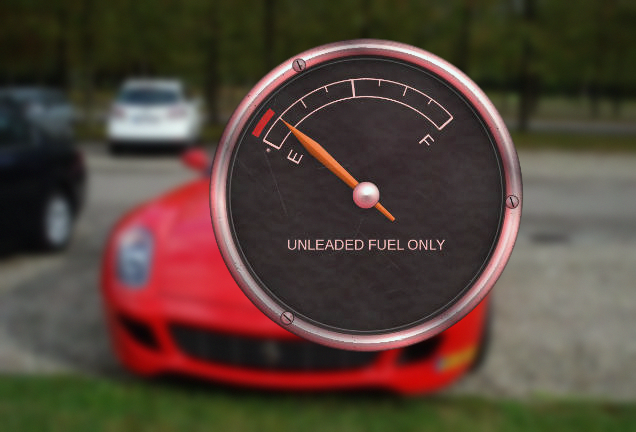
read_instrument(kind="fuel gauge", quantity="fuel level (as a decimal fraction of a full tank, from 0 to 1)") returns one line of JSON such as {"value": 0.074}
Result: {"value": 0.125}
